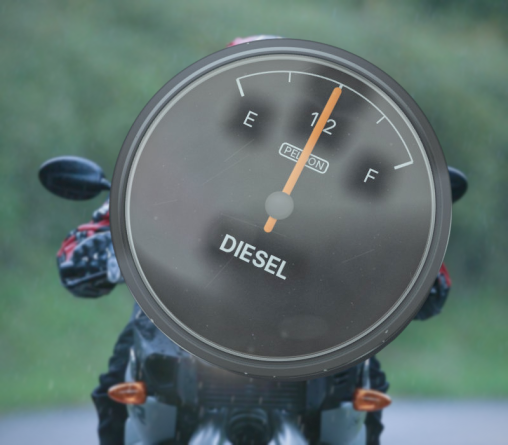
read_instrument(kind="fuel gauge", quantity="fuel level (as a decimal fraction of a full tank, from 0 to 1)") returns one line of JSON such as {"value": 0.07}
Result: {"value": 0.5}
